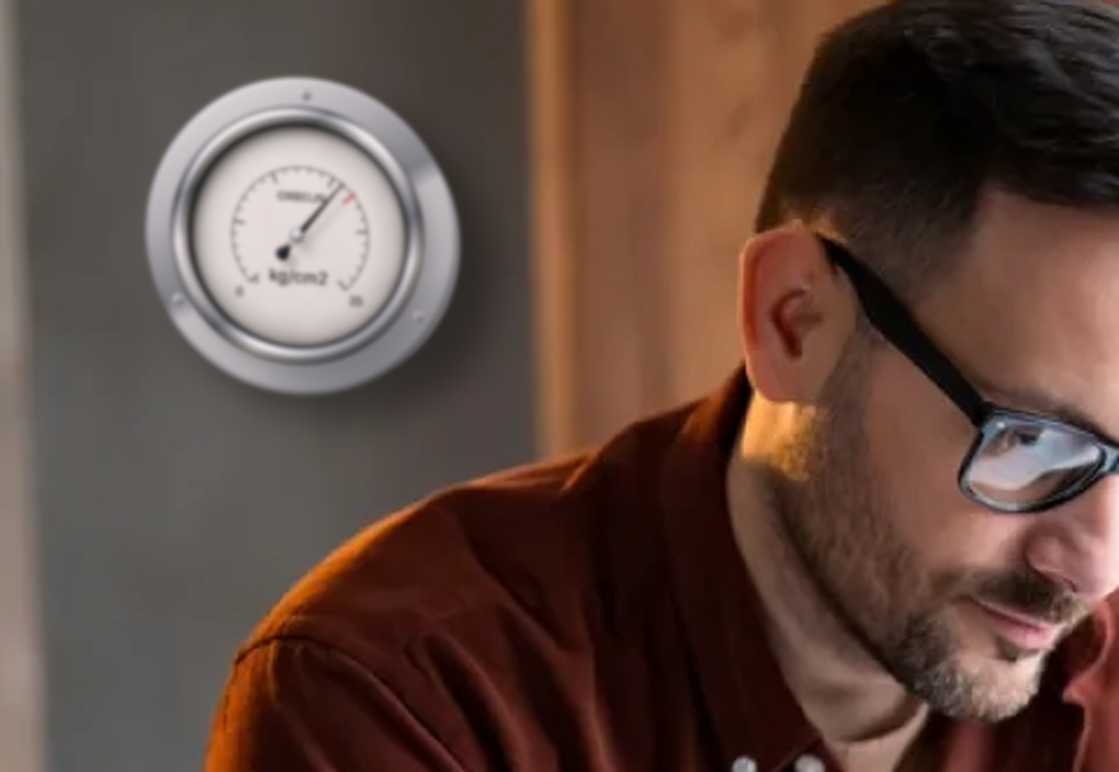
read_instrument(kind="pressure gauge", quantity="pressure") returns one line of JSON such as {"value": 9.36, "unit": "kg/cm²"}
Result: {"value": 16, "unit": "kg/cm²"}
